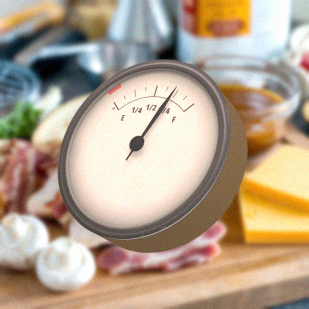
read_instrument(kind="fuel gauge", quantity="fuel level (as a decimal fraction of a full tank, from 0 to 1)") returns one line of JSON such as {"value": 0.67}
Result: {"value": 0.75}
